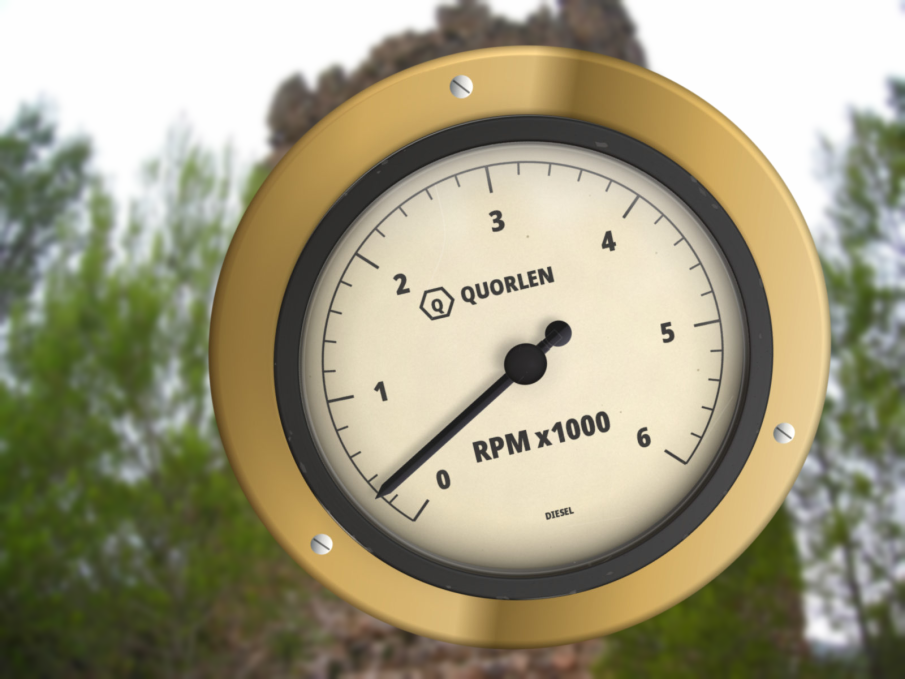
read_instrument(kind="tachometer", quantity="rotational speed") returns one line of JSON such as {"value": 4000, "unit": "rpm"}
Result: {"value": 300, "unit": "rpm"}
